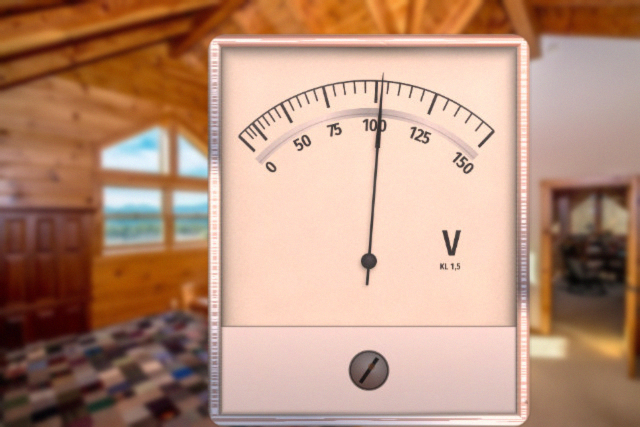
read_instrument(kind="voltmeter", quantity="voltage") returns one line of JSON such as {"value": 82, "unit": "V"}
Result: {"value": 102.5, "unit": "V"}
